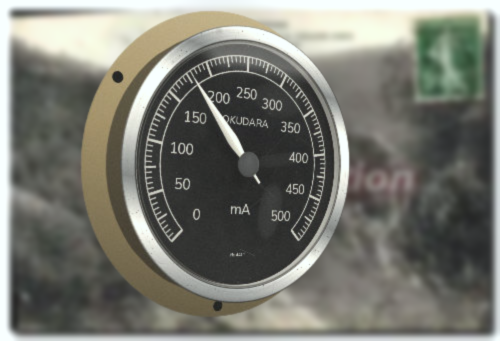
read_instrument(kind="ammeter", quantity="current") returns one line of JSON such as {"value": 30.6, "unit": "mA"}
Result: {"value": 175, "unit": "mA"}
